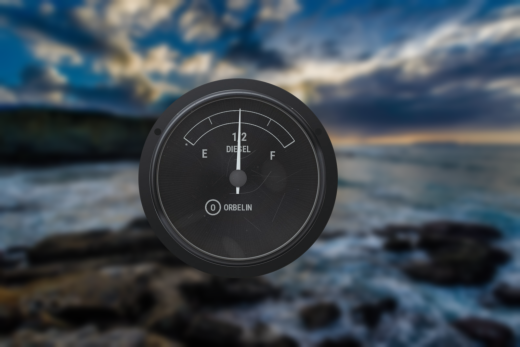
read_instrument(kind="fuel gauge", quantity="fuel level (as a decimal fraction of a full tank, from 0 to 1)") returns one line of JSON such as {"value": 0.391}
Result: {"value": 0.5}
